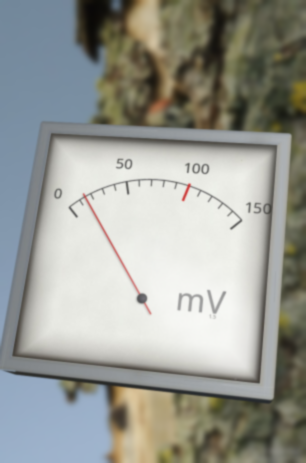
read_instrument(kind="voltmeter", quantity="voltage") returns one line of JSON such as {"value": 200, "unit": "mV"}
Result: {"value": 15, "unit": "mV"}
